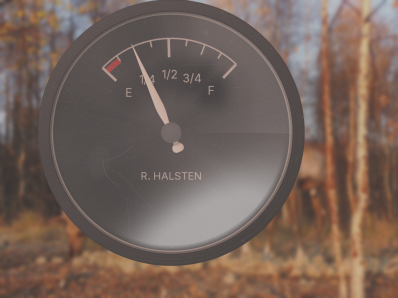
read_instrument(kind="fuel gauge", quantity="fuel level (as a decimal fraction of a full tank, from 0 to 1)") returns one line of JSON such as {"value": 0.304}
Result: {"value": 0.25}
